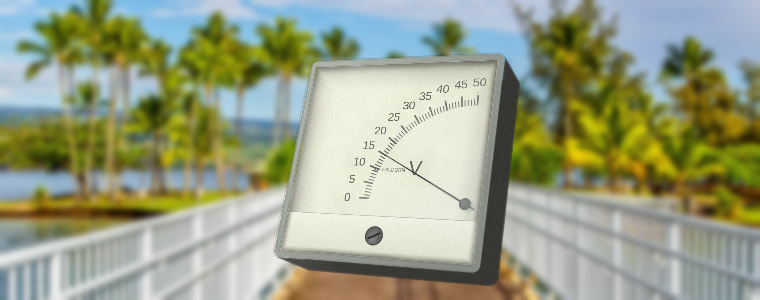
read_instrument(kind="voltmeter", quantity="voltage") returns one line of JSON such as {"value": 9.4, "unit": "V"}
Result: {"value": 15, "unit": "V"}
